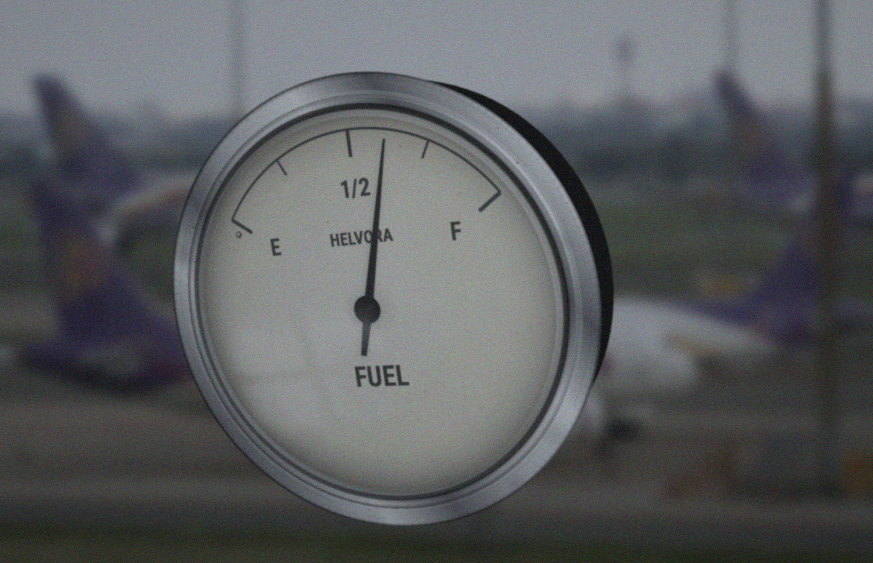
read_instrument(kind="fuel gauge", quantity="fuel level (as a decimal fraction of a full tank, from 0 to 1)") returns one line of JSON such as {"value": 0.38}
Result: {"value": 0.625}
